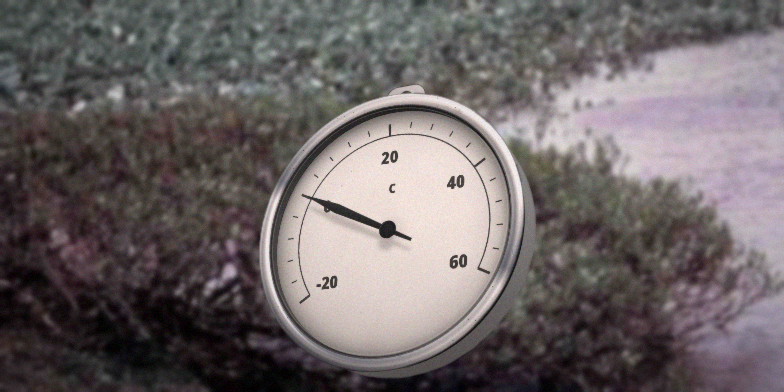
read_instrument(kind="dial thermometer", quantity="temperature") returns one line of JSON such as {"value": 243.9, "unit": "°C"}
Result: {"value": 0, "unit": "°C"}
